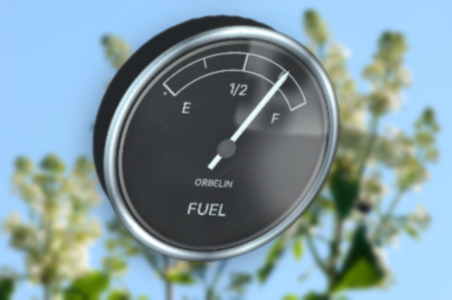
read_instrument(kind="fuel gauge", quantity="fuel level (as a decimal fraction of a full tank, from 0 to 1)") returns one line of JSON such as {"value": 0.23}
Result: {"value": 0.75}
